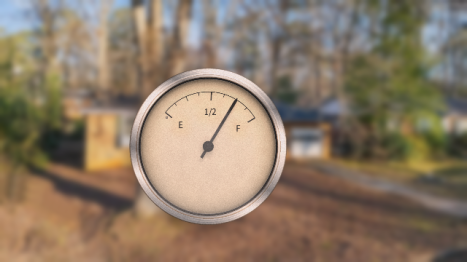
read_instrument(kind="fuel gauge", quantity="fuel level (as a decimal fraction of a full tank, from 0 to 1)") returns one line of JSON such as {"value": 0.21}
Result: {"value": 0.75}
